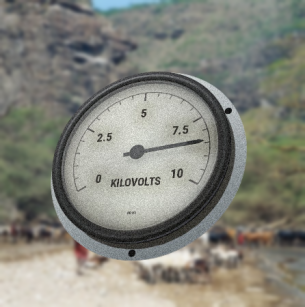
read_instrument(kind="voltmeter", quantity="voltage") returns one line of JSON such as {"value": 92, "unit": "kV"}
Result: {"value": 8.5, "unit": "kV"}
